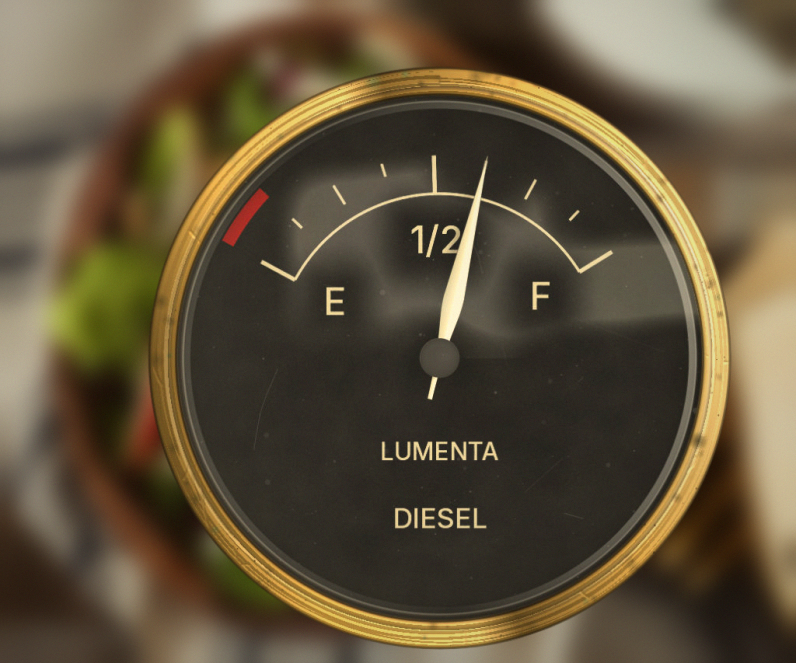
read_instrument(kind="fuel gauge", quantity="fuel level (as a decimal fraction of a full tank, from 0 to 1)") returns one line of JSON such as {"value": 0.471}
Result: {"value": 0.625}
